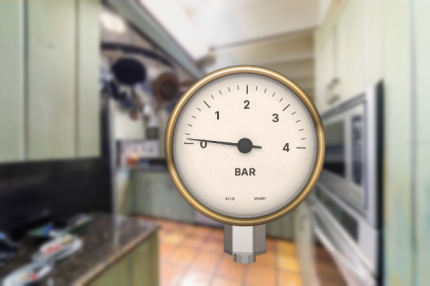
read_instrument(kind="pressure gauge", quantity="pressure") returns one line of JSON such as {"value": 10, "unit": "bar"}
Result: {"value": 0.1, "unit": "bar"}
